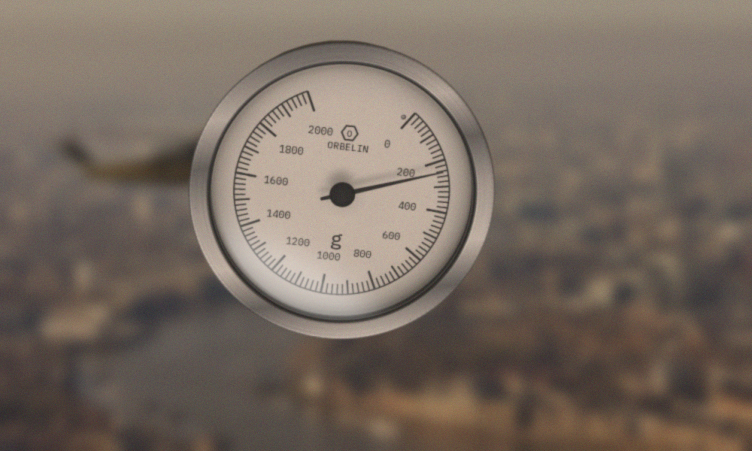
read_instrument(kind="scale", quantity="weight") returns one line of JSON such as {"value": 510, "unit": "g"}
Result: {"value": 240, "unit": "g"}
